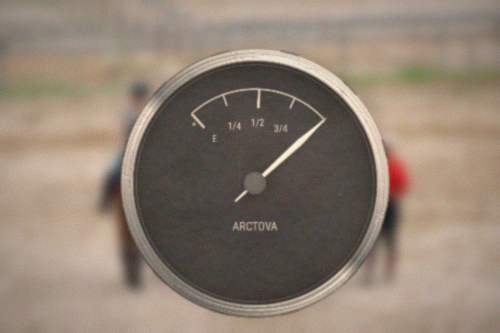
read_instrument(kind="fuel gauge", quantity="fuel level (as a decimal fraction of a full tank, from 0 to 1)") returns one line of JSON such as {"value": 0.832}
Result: {"value": 1}
